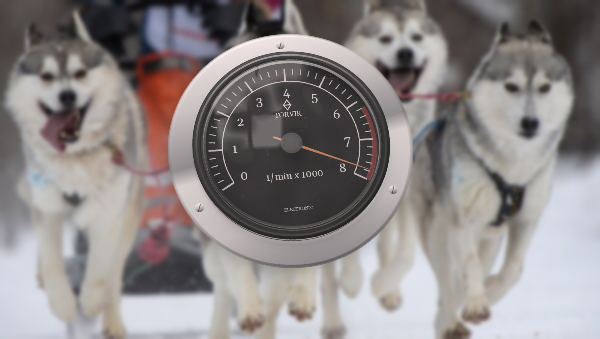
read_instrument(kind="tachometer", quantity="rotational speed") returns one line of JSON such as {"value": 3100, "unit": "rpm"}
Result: {"value": 7800, "unit": "rpm"}
